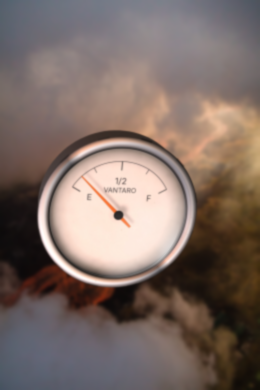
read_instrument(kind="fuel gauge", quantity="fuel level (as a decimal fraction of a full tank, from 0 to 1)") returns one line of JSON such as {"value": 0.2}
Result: {"value": 0.125}
